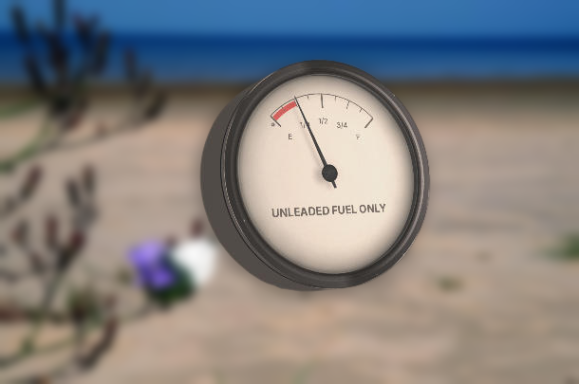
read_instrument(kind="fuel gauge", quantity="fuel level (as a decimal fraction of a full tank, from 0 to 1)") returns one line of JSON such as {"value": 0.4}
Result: {"value": 0.25}
